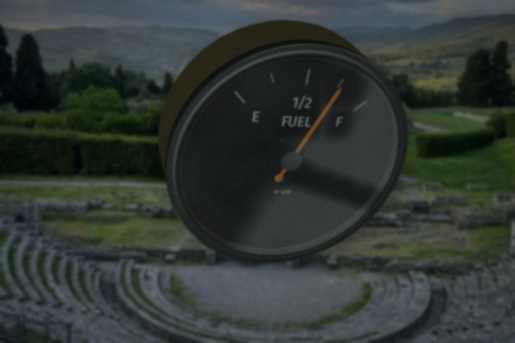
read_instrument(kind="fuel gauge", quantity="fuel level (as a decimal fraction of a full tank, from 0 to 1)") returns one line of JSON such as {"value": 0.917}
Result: {"value": 0.75}
